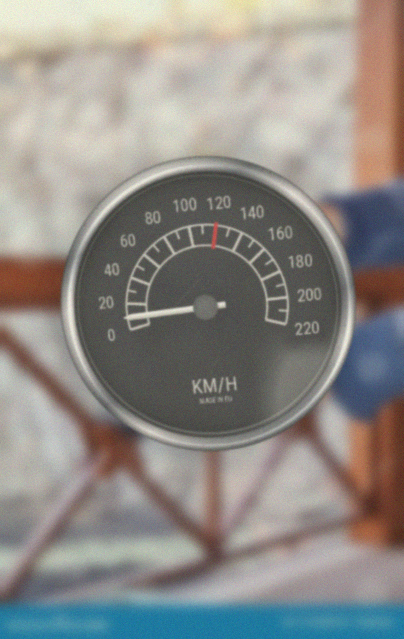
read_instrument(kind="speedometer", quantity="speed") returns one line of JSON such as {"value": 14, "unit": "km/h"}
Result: {"value": 10, "unit": "km/h"}
